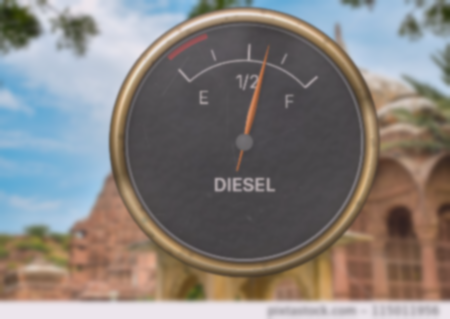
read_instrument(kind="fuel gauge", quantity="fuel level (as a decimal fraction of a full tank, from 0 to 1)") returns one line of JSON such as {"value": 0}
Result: {"value": 0.625}
